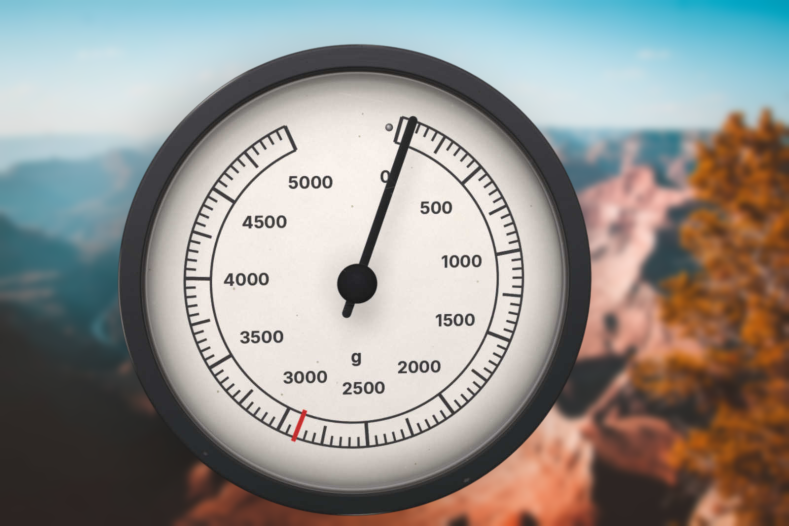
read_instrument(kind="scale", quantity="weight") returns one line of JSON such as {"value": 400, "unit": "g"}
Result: {"value": 50, "unit": "g"}
